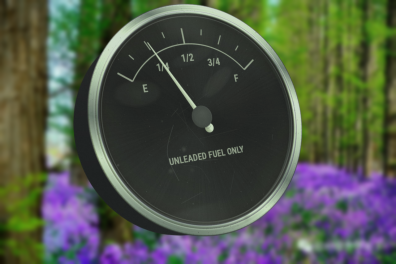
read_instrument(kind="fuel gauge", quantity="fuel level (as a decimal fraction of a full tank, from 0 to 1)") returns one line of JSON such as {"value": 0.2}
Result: {"value": 0.25}
